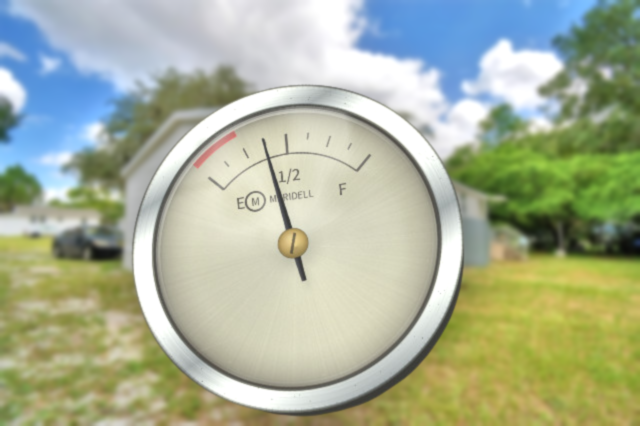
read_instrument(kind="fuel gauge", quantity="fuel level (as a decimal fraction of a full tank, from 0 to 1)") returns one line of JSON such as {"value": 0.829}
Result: {"value": 0.375}
